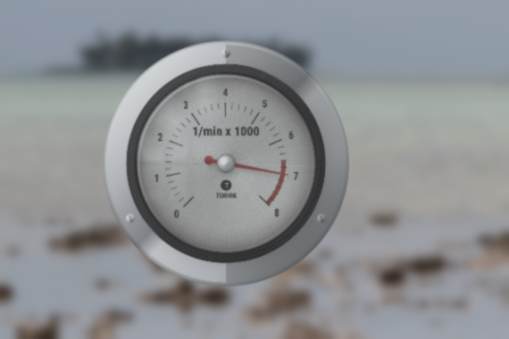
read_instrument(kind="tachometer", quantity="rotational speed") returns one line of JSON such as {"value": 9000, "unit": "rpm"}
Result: {"value": 7000, "unit": "rpm"}
